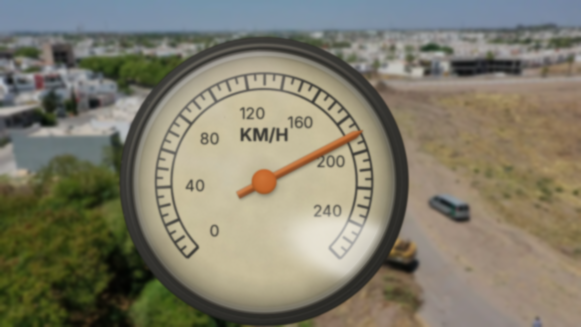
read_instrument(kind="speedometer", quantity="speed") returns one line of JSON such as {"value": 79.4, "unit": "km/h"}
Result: {"value": 190, "unit": "km/h"}
